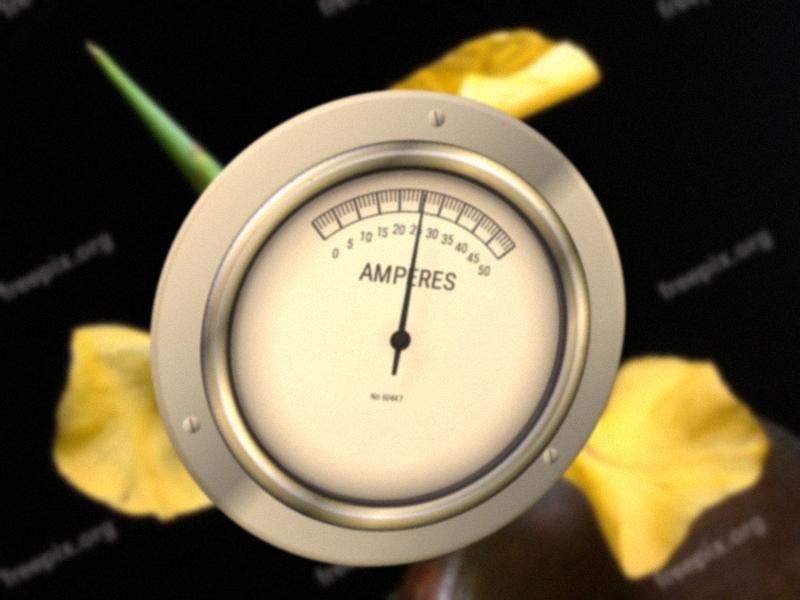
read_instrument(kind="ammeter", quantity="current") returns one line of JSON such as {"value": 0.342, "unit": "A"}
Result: {"value": 25, "unit": "A"}
